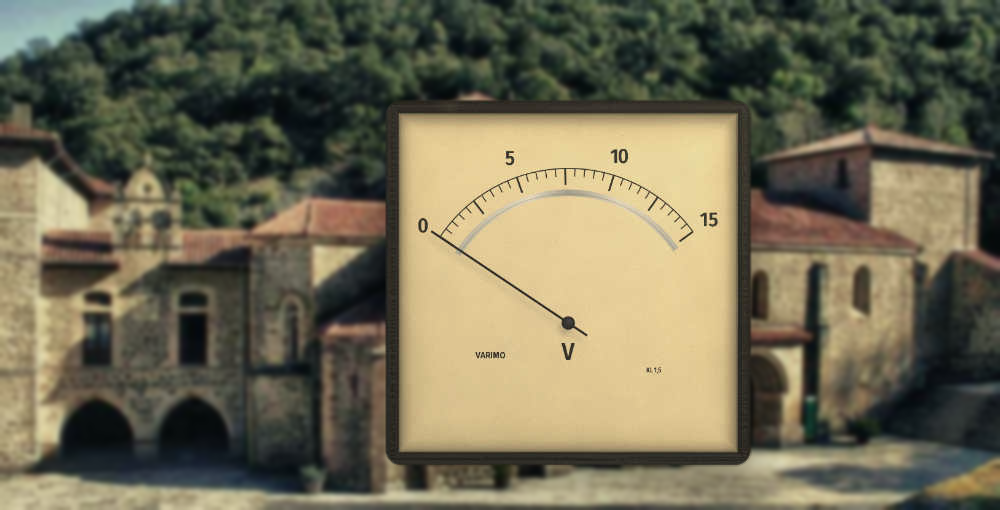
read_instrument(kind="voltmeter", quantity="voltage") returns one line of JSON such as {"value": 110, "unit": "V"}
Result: {"value": 0, "unit": "V"}
